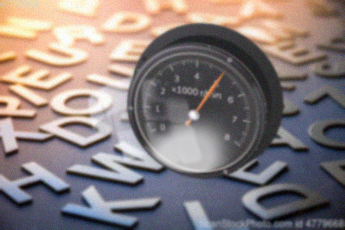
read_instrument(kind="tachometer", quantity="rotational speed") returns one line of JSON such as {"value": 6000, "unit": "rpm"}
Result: {"value": 5000, "unit": "rpm"}
